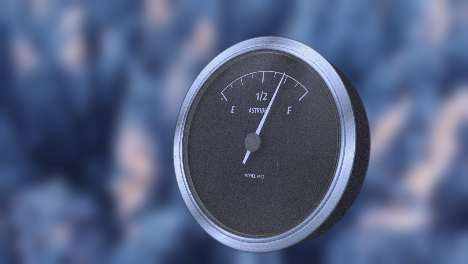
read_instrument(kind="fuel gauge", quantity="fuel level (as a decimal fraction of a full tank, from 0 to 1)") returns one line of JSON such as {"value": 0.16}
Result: {"value": 0.75}
